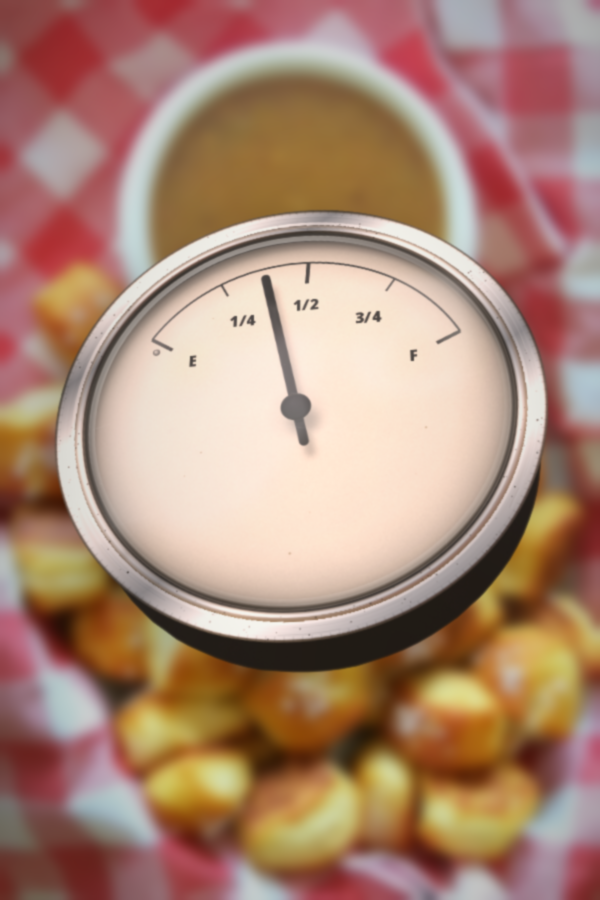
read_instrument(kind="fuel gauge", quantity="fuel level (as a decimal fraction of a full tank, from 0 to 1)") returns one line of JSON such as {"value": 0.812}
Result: {"value": 0.375}
